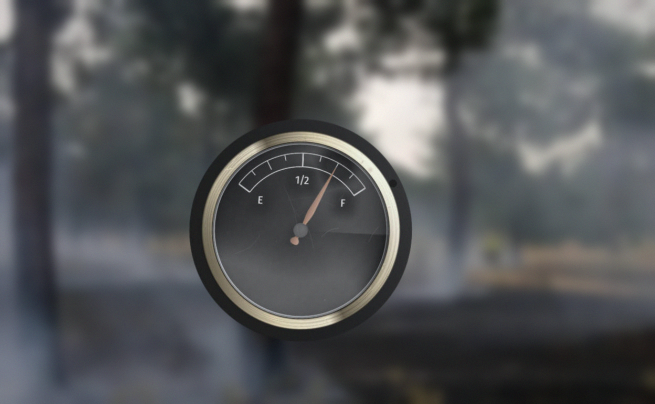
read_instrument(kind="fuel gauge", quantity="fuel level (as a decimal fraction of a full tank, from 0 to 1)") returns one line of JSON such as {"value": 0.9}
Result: {"value": 0.75}
